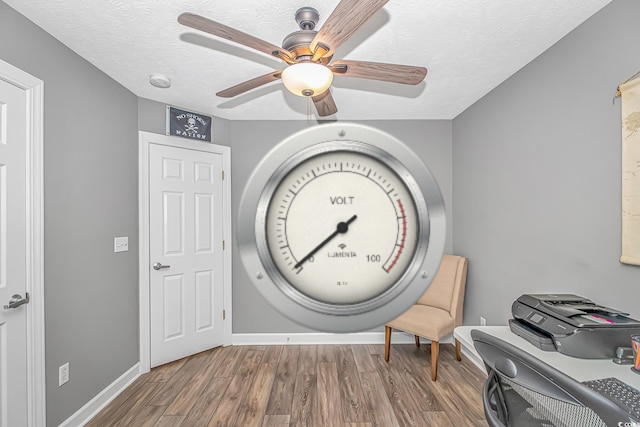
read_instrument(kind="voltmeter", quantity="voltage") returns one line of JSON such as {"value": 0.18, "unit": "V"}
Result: {"value": 2, "unit": "V"}
